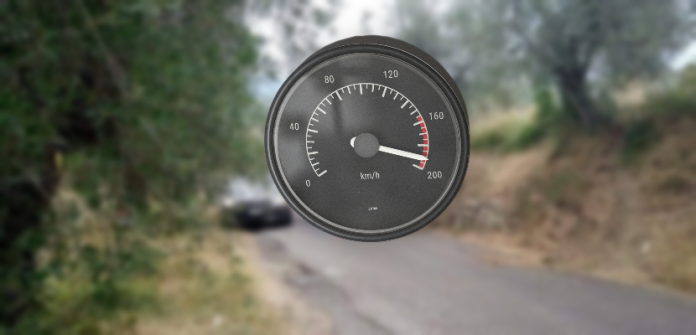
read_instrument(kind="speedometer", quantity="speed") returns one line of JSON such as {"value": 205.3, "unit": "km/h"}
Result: {"value": 190, "unit": "km/h"}
